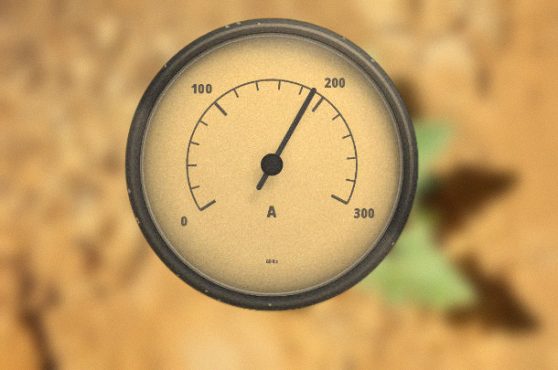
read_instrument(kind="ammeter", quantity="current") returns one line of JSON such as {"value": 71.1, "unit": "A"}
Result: {"value": 190, "unit": "A"}
